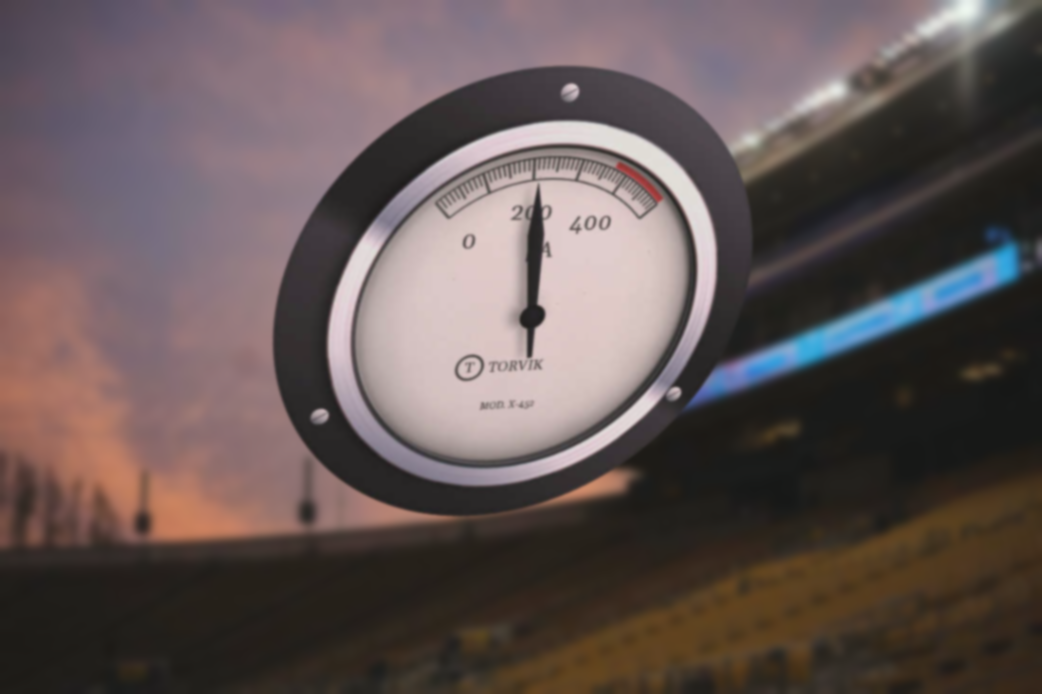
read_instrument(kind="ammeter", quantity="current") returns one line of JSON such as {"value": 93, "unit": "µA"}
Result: {"value": 200, "unit": "µA"}
